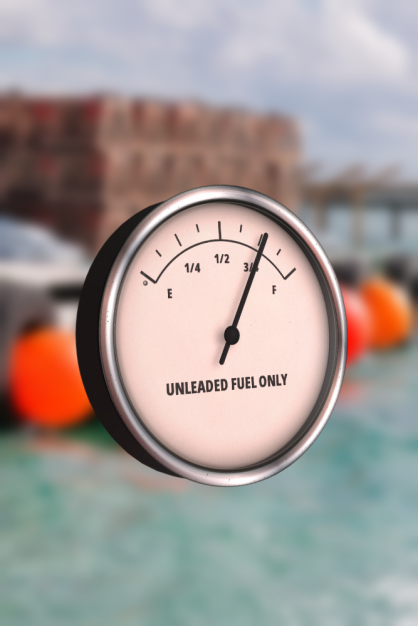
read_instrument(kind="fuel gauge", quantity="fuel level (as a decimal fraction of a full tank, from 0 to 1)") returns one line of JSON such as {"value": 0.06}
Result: {"value": 0.75}
